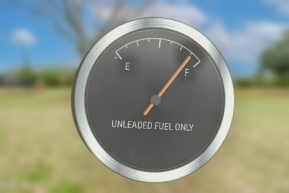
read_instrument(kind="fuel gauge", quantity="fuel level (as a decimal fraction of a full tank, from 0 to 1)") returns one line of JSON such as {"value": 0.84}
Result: {"value": 0.875}
